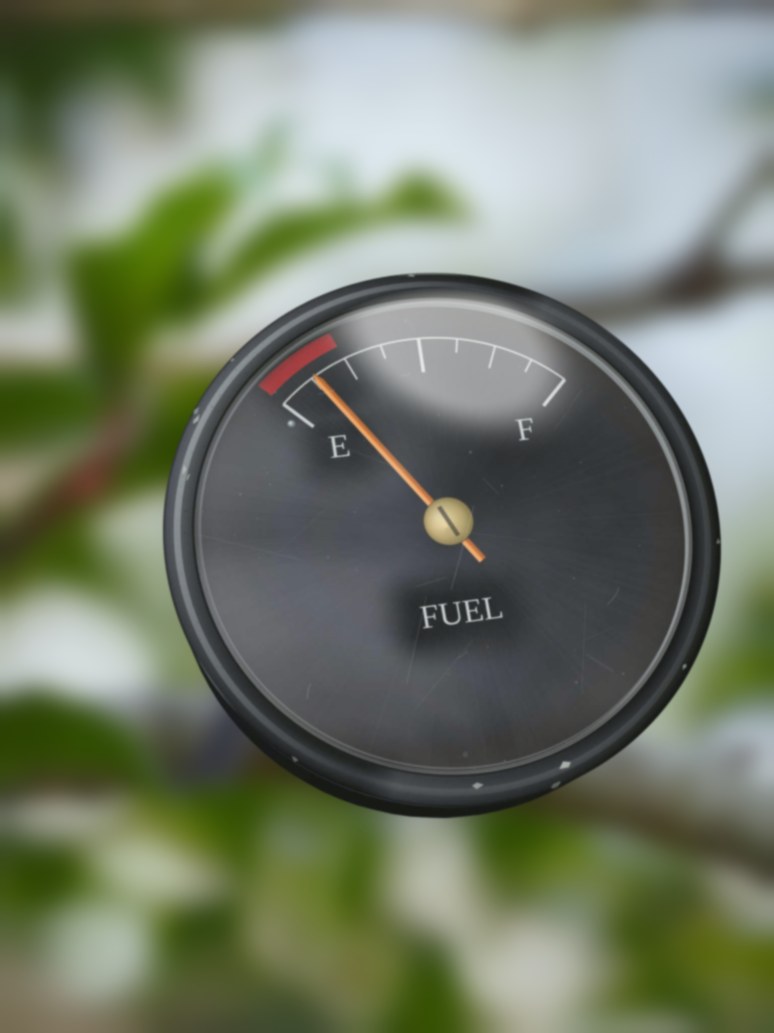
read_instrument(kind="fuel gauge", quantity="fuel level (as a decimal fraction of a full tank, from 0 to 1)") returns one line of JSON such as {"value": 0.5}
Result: {"value": 0.125}
